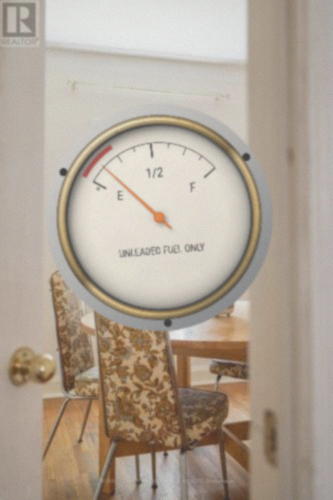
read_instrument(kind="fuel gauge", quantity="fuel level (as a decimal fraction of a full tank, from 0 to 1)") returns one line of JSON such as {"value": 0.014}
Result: {"value": 0.125}
